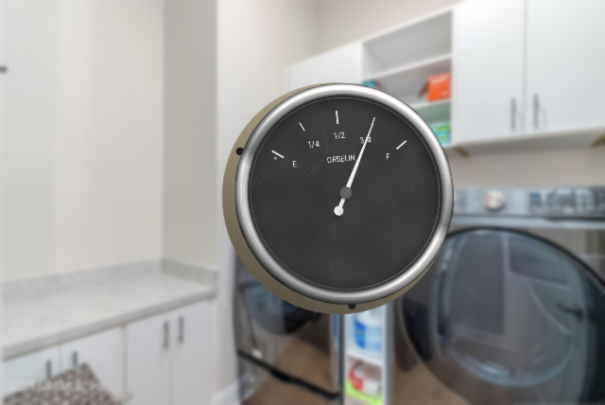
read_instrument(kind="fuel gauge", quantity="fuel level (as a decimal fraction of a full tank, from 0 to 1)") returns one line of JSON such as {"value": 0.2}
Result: {"value": 0.75}
